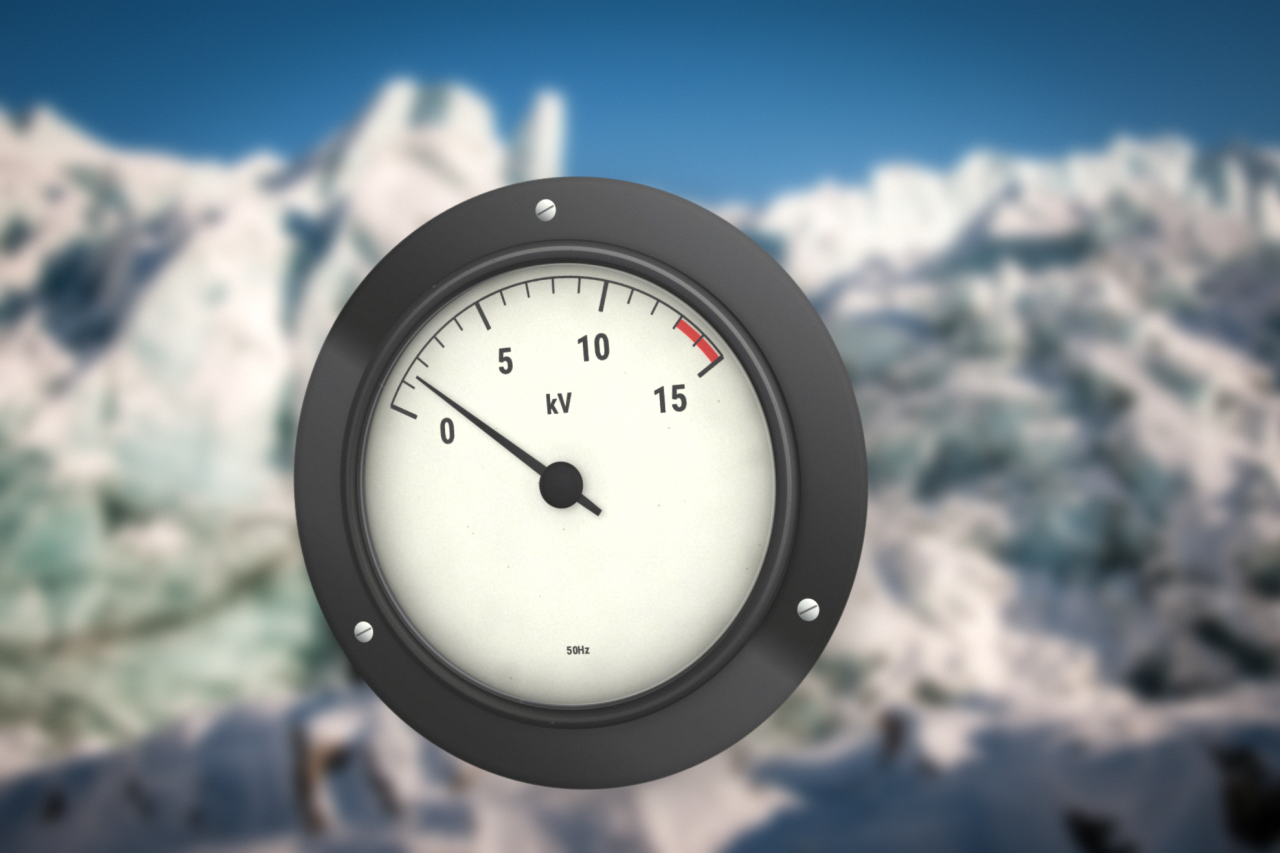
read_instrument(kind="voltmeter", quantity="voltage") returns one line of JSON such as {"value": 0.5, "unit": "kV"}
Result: {"value": 1.5, "unit": "kV"}
